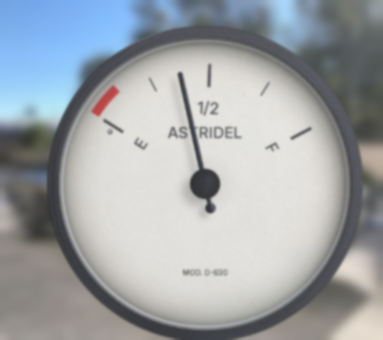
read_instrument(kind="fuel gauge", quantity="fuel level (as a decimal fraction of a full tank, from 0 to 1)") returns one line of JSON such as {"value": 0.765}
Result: {"value": 0.375}
